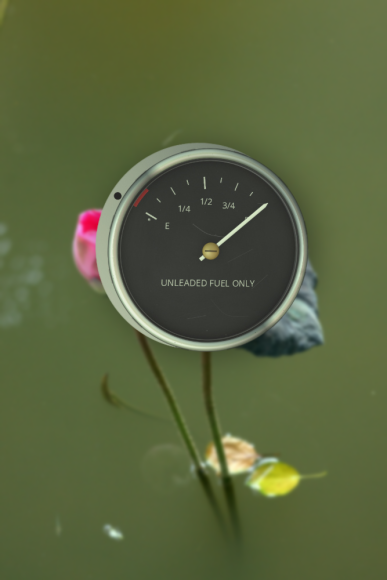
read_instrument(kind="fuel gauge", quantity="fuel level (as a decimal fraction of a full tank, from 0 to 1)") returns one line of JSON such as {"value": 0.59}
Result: {"value": 1}
